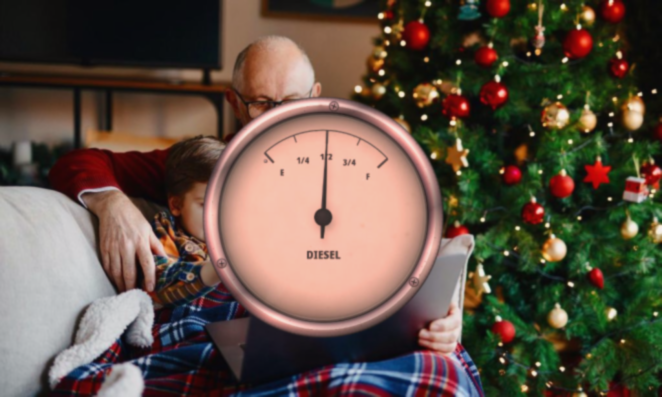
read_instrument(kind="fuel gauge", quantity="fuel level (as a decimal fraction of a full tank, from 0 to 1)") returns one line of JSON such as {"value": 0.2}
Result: {"value": 0.5}
